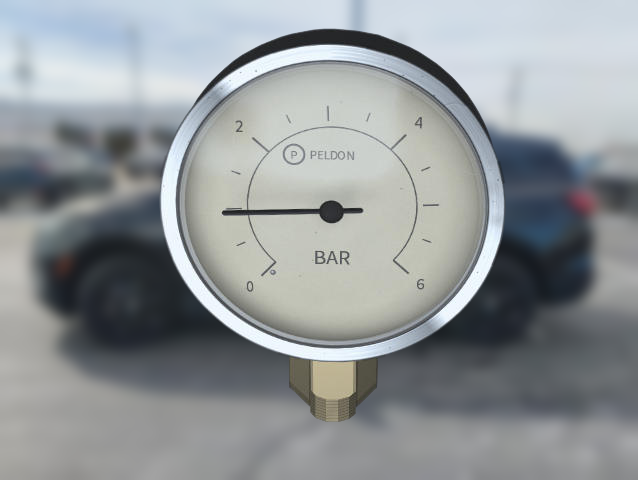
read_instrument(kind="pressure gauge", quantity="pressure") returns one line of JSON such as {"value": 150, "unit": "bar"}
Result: {"value": 1, "unit": "bar"}
